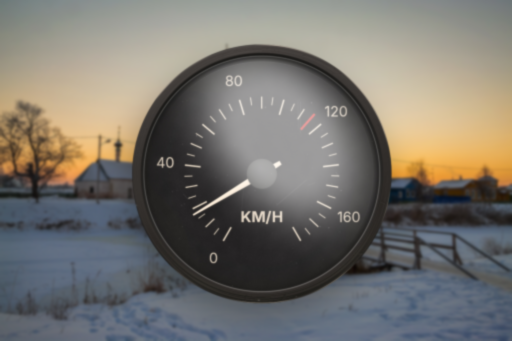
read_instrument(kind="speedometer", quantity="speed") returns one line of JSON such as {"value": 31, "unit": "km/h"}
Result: {"value": 17.5, "unit": "km/h"}
